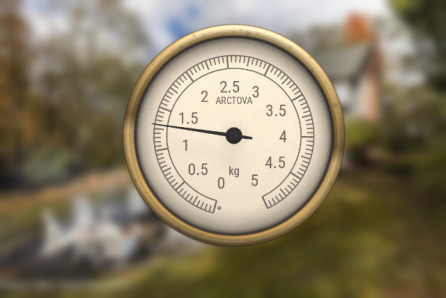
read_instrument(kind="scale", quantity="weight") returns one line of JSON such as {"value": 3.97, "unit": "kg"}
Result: {"value": 1.3, "unit": "kg"}
